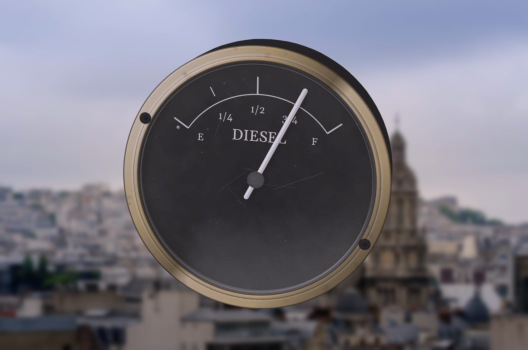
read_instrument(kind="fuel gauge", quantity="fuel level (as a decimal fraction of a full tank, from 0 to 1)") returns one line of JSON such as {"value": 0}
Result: {"value": 0.75}
